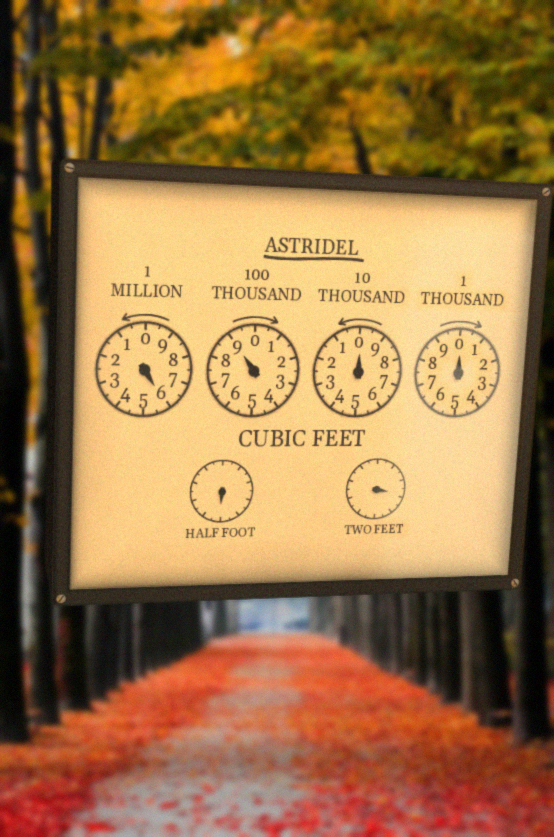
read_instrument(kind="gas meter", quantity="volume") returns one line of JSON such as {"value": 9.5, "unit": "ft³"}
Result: {"value": 590000, "unit": "ft³"}
